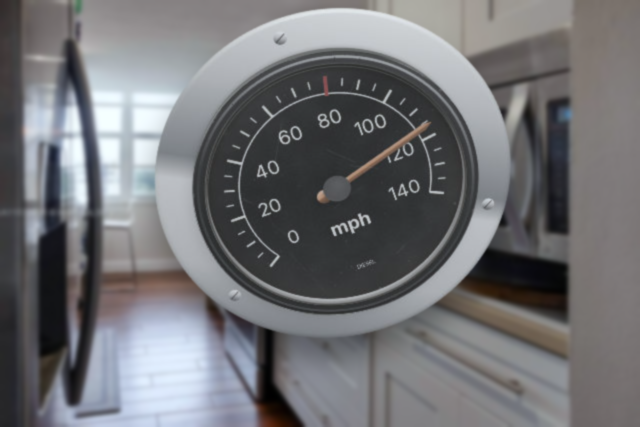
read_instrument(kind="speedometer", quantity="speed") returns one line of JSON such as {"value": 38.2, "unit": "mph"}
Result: {"value": 115, "unit": "mph"}
